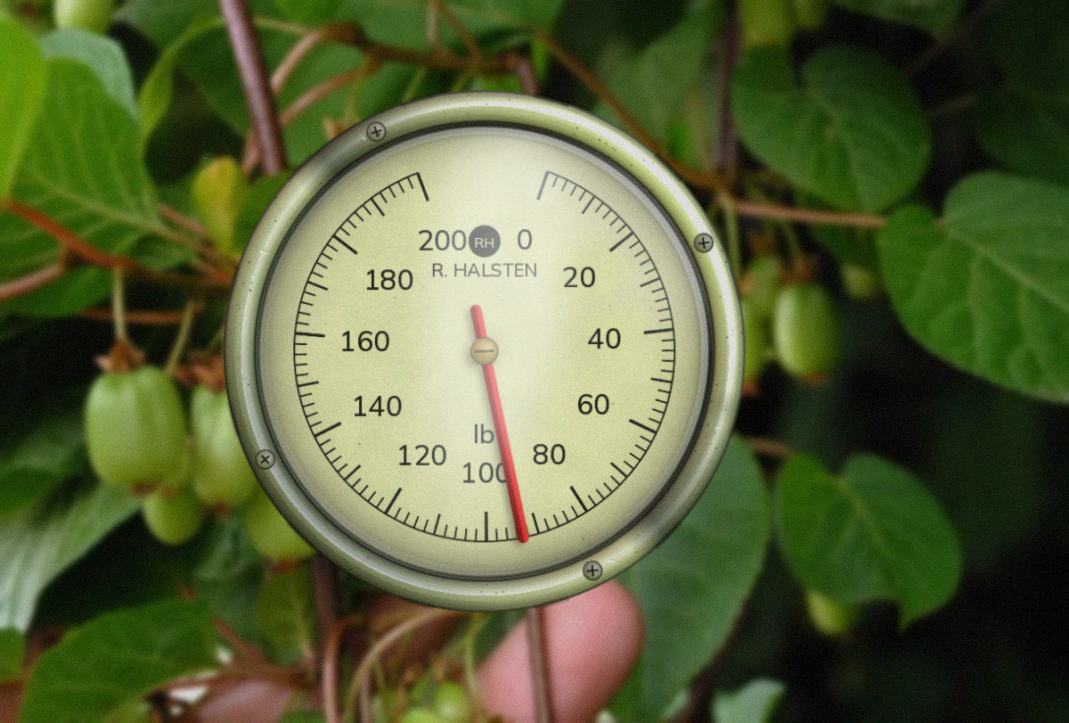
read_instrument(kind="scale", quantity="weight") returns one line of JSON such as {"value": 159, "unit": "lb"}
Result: {"value": 93, "unit": "lb"}
